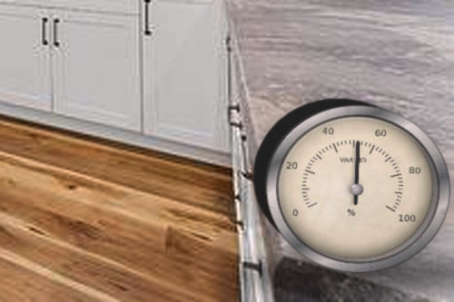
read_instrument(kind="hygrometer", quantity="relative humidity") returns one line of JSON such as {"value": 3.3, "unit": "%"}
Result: {"value": 50, "unit": "%"}
